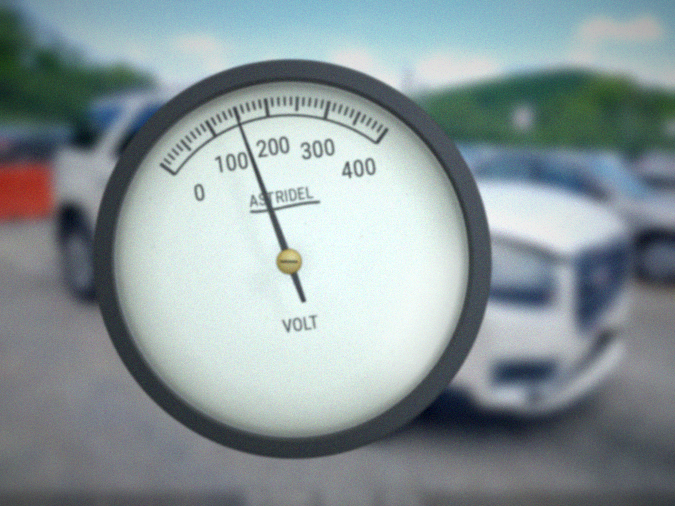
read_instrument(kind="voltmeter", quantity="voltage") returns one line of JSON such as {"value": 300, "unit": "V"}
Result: {"value": 150, "unit": "V"}
